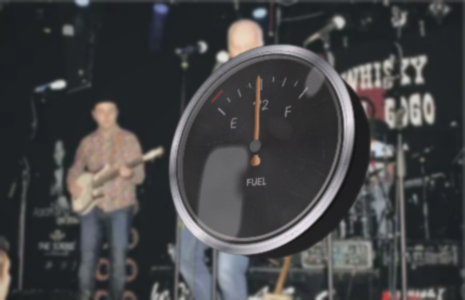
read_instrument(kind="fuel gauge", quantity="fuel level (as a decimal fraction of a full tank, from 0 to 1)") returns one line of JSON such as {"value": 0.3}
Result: {"value": 0.5}
